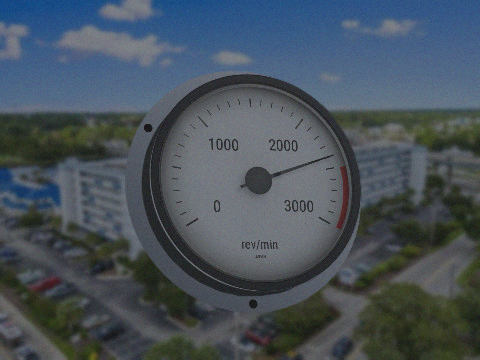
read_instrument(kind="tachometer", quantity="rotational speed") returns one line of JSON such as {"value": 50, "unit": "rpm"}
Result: {"value": 2400, "unit": "rpm"}
